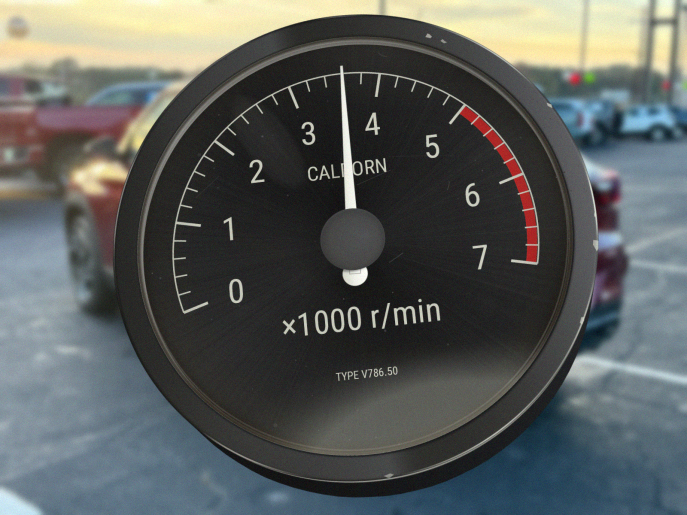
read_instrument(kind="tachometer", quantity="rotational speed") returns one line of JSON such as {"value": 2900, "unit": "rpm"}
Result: {"value": 3600, "unit": "rpm"}
